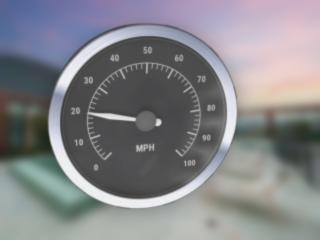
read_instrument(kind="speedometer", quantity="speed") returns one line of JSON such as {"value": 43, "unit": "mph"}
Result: {"value": 20, "unit": "mph"}
